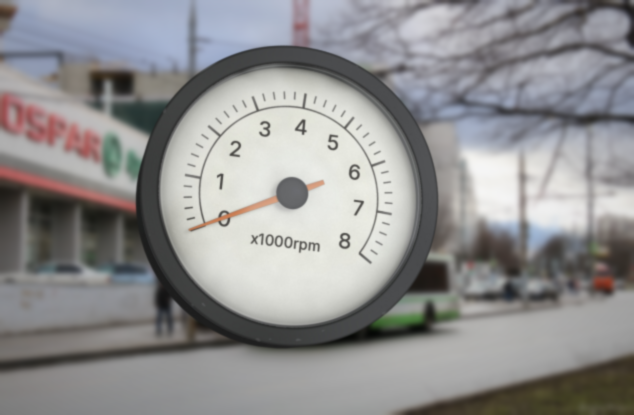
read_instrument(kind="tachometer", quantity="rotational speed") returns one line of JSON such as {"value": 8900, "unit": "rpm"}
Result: {"value": 0, "unit": "rpm"}
